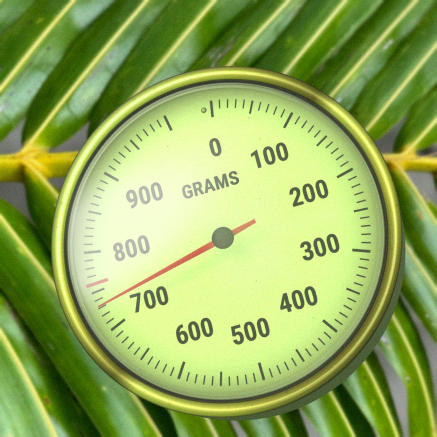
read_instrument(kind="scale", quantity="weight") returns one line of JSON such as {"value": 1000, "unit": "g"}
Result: {"value": 730, "unit": "g"}
